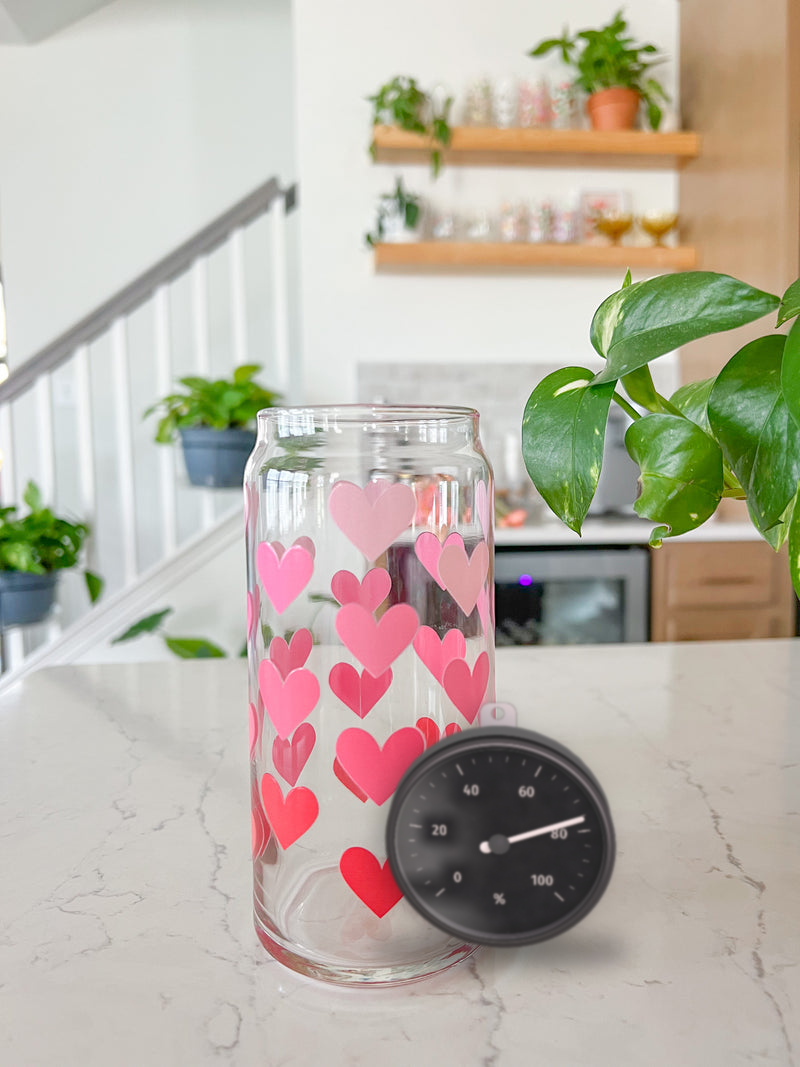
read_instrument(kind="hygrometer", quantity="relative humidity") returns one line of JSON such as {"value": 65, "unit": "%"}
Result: {"value": 76, "unit": "%"}
